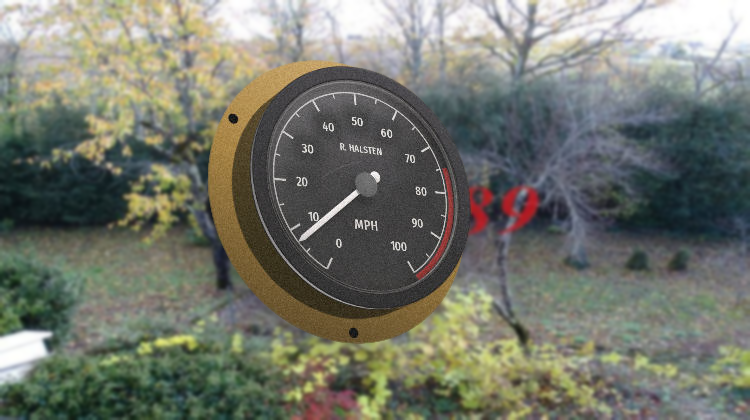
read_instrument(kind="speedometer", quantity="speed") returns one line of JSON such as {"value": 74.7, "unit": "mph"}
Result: {"value": 7.5, "unit": "mph"}
